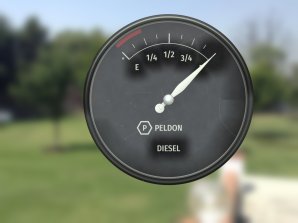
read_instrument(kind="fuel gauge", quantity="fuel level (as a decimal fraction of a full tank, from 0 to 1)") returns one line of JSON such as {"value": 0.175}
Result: {"value": 1}
